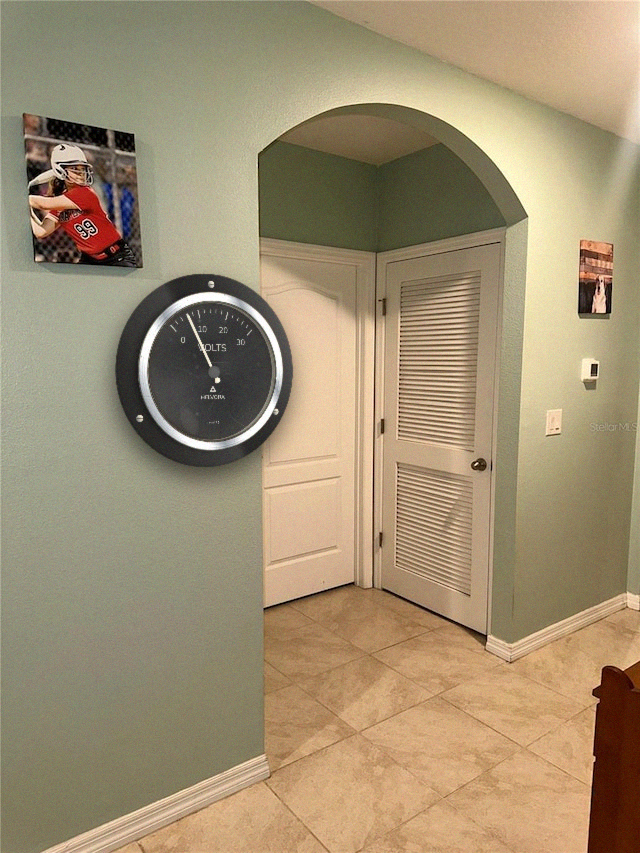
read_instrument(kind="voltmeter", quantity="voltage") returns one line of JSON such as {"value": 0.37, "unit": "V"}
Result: {"value": 6, "unit": "V"}
